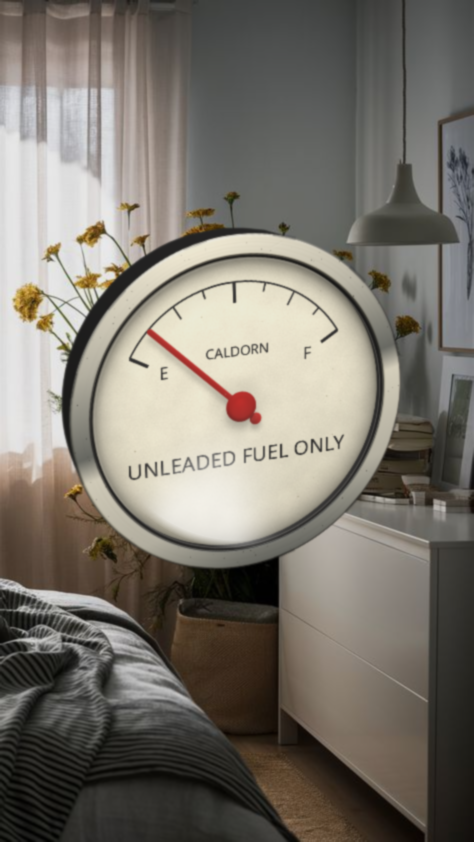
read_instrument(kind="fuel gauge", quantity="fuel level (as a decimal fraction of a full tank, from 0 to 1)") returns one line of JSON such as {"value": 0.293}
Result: {"value": 0.125}
